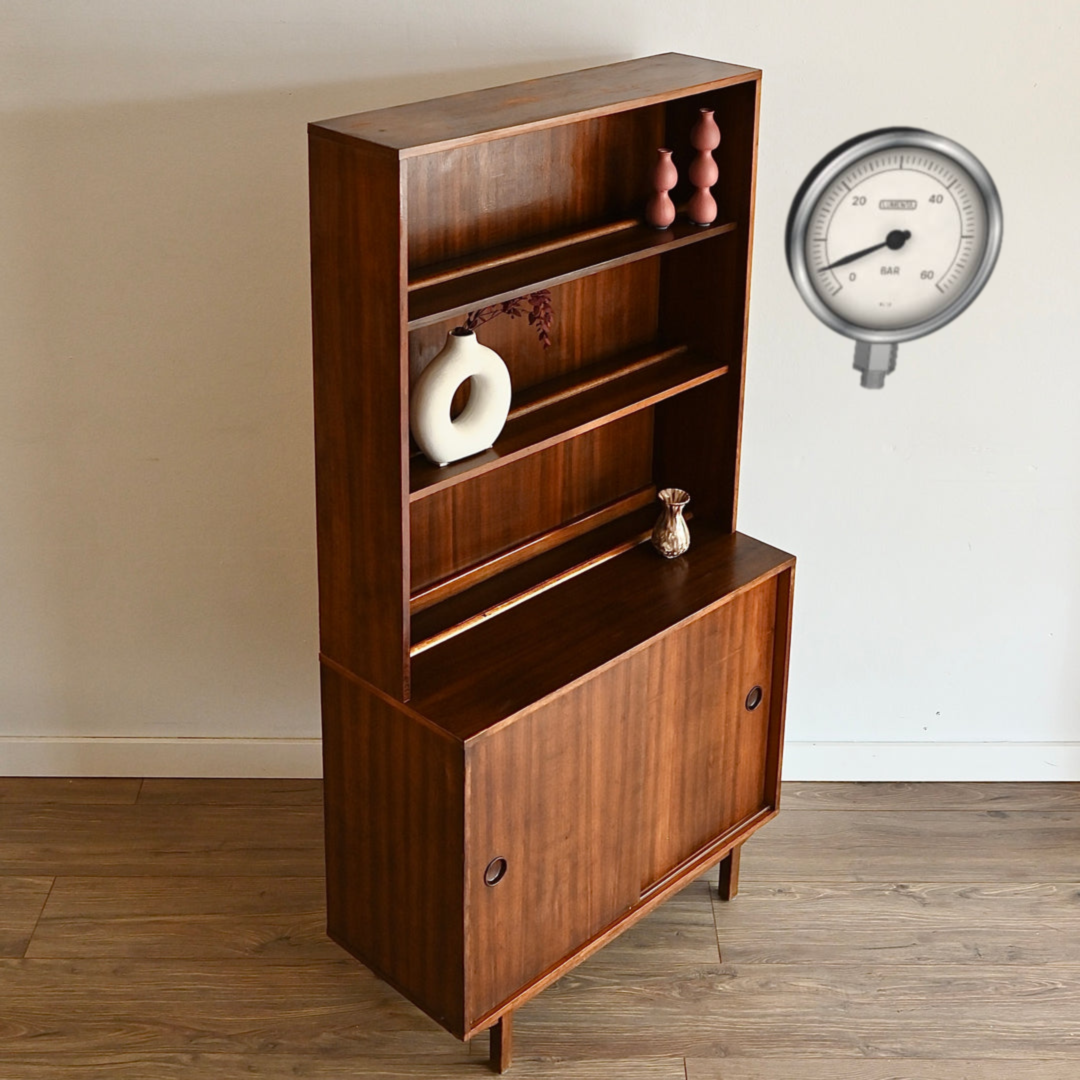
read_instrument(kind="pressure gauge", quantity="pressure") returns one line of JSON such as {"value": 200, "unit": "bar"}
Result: {"value": 5, "unit": "bar"}
